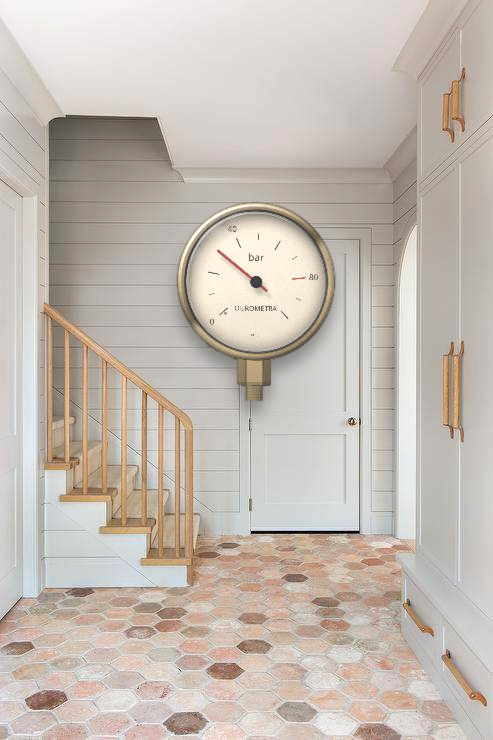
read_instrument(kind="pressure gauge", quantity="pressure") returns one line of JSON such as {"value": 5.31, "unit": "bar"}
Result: {"value": 30, "unit": "bar"}
